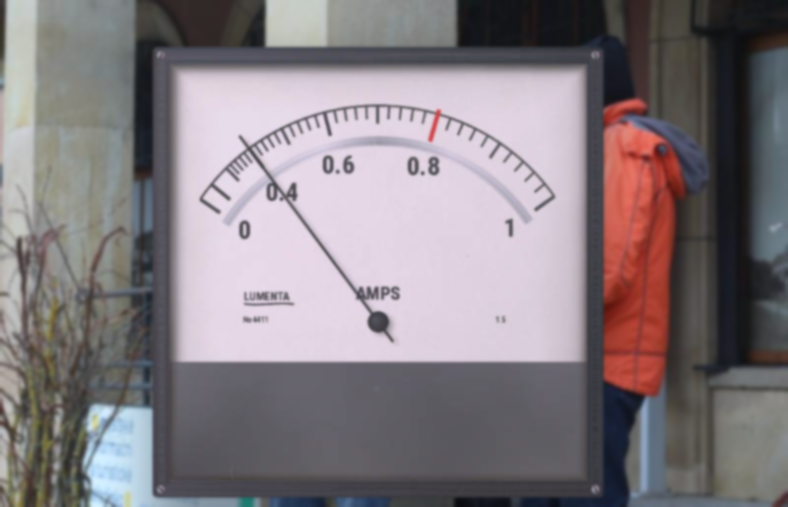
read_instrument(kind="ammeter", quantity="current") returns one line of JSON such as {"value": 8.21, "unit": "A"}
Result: {"value": 0.4, "unit": "A"}
